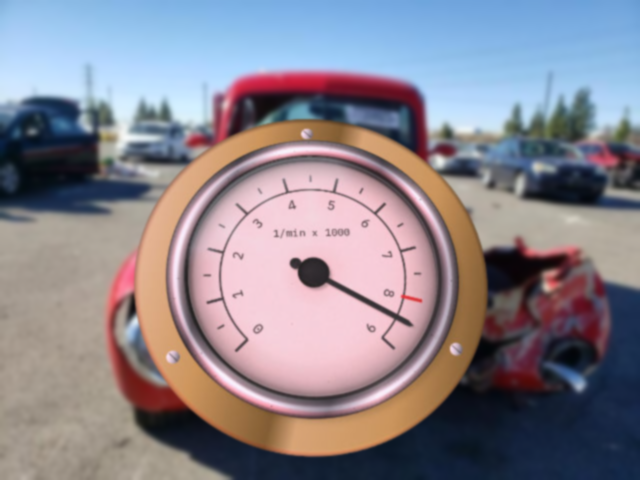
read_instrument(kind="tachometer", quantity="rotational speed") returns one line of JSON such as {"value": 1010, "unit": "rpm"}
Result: {"value": 8500, "unit": "rpm"}
